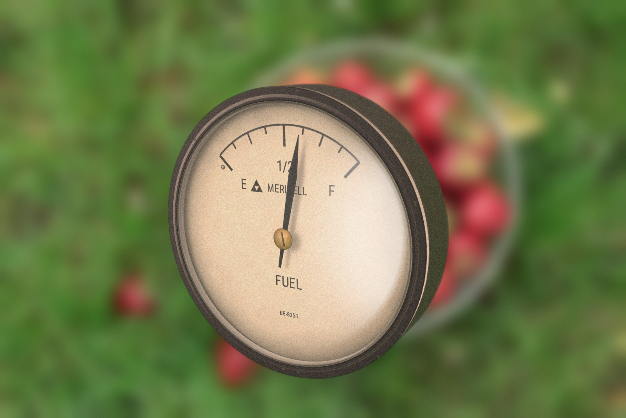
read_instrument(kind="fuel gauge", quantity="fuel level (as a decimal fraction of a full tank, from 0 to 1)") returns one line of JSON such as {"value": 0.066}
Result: {"value": 0.625}
